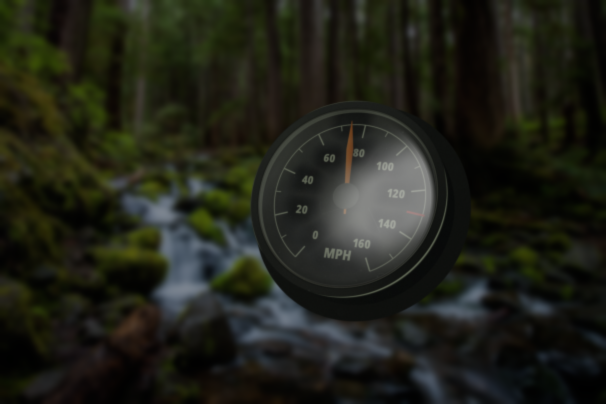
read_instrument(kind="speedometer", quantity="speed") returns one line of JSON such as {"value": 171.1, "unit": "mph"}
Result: {"value": 75, "unit": "mph"}
